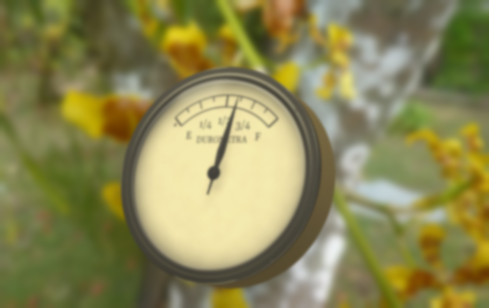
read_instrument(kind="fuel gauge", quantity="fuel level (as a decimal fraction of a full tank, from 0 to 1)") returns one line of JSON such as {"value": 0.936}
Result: {"value": 0.625}
